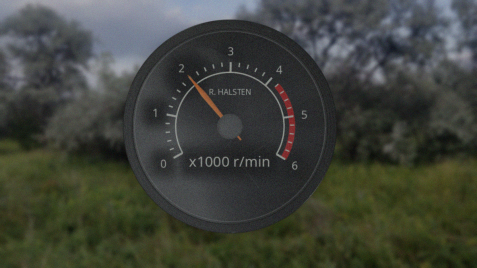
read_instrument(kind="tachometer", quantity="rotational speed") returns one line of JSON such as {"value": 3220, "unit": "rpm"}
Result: {"value": 2000, "unit": "rpm"}
